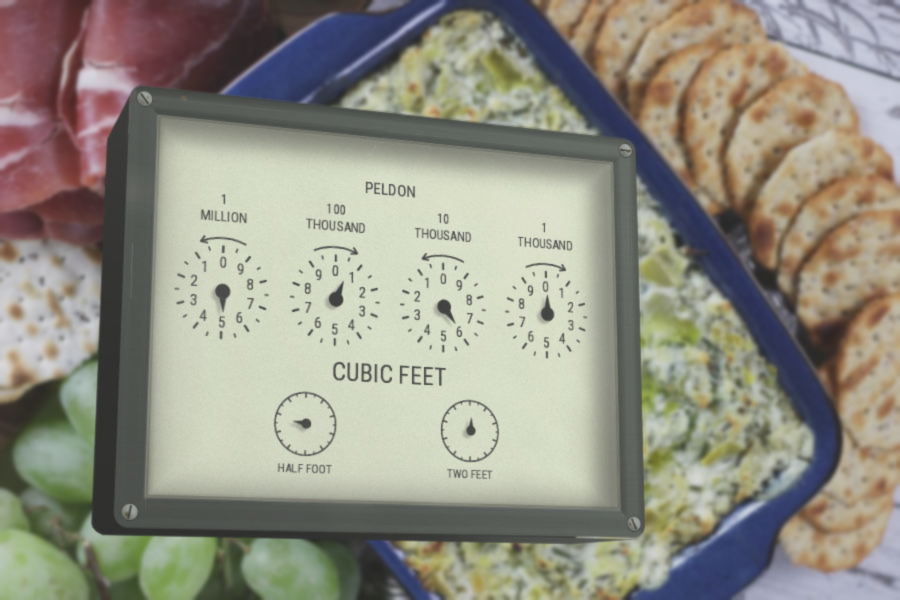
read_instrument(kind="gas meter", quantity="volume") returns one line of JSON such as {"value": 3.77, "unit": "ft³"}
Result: {"value": 506000, "unit": "ft³"}
